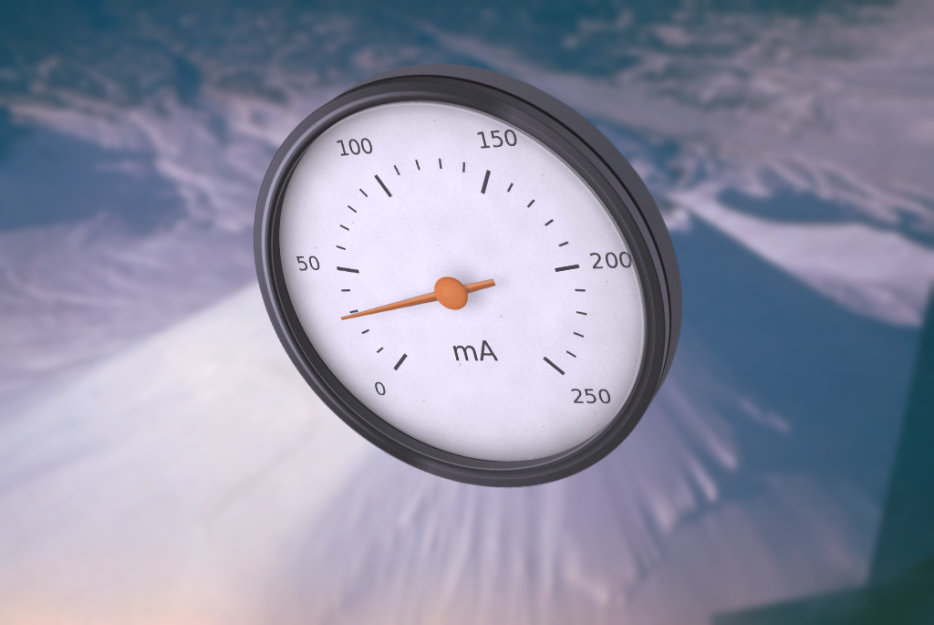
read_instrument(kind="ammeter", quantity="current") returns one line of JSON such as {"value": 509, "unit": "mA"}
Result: {"value": 30, "unit": "mA"}
